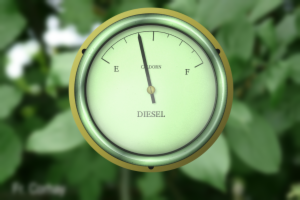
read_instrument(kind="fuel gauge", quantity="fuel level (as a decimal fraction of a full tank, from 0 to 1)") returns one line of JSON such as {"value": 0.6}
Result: {"value": 0.375}
